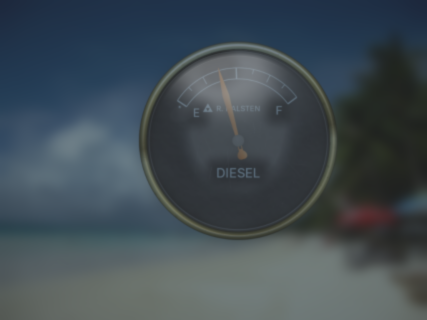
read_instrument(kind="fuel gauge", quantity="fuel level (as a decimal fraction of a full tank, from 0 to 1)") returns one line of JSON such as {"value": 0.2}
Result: {"value": 0.375}
